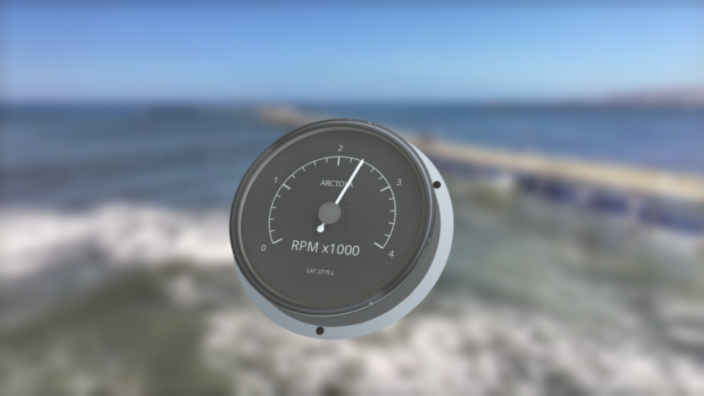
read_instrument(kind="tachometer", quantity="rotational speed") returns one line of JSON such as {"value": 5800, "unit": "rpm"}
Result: {"value": 2400, "unit": "rpm"}
